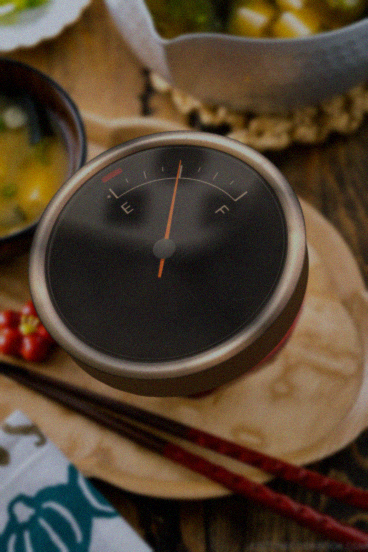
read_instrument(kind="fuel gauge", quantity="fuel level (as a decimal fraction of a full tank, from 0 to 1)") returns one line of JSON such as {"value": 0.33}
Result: {"value": 0.5}
